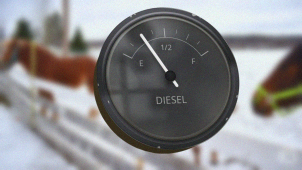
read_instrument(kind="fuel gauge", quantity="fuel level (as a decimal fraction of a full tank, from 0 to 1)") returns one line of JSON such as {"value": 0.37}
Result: {"value": 0.25}
